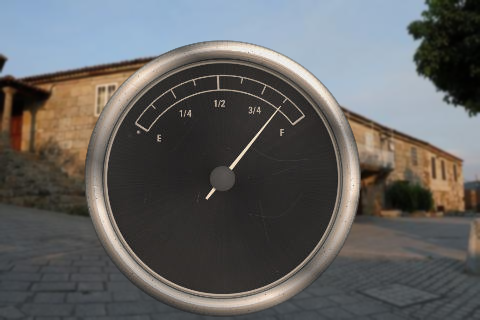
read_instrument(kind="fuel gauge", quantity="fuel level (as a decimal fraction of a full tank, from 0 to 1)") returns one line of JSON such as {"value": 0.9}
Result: {"value": 0.875}
